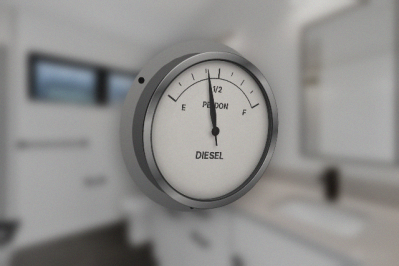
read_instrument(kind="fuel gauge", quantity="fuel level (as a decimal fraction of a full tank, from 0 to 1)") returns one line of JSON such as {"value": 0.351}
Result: {"value": 0.375}
